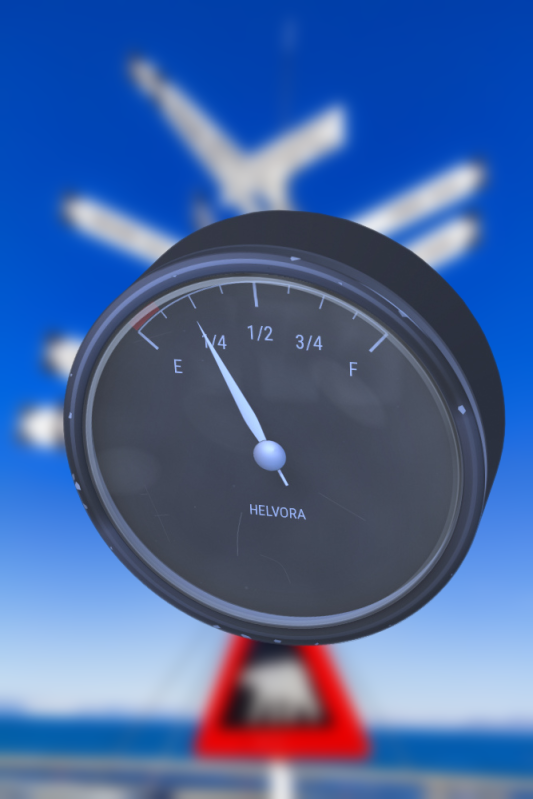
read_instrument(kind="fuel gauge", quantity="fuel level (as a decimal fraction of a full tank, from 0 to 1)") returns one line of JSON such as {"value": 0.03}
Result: {"value": 0.25}
